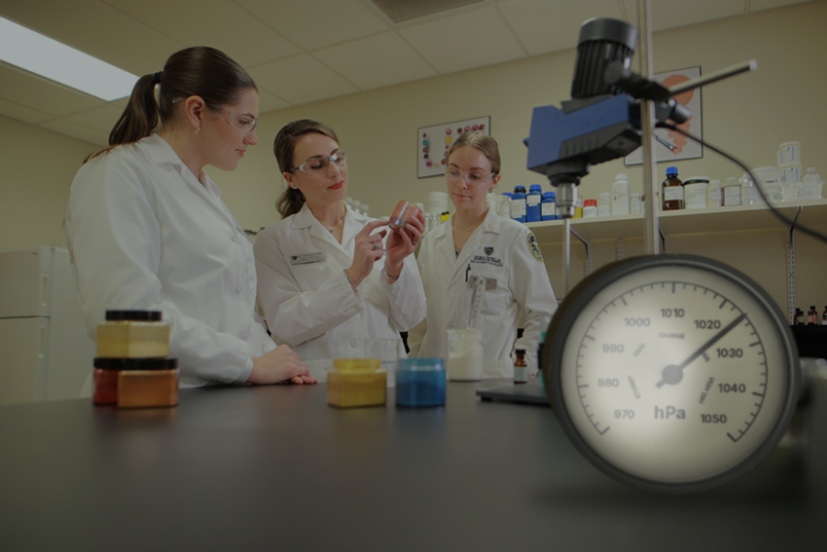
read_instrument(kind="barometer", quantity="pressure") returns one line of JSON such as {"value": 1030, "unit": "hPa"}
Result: {"value": 1024, "unit": "hPa"}
